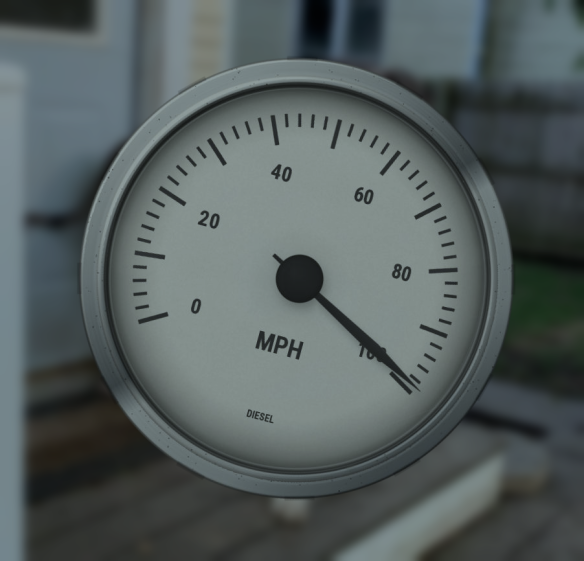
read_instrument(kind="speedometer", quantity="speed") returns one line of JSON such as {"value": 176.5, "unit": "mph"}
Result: {"value": 99, "unit": "mph"}
